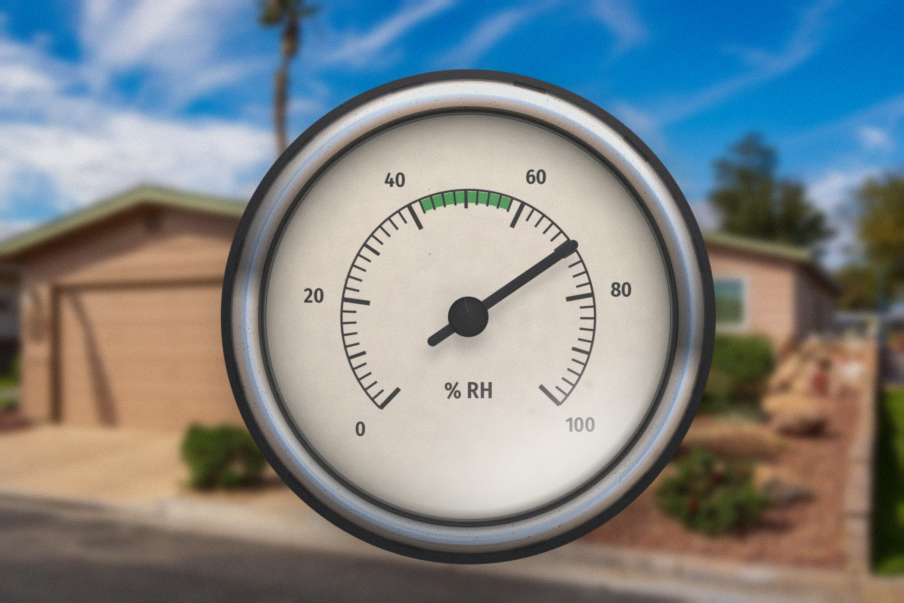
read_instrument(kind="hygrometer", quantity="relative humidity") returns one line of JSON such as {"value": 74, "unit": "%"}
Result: {"value": 71, "unit": "%"}
